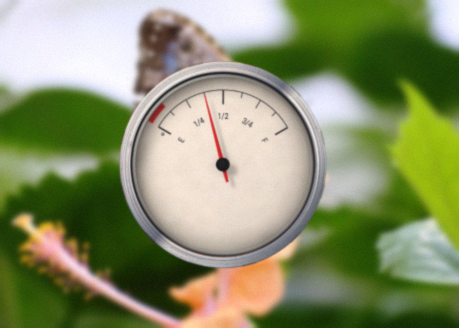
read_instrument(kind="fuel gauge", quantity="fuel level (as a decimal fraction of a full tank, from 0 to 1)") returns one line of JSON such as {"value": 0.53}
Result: {"value": 0.375}
